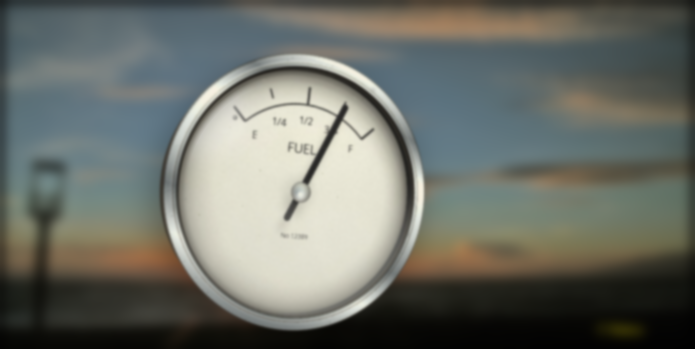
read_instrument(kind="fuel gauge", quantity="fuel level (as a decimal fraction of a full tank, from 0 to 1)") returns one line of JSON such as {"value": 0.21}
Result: {"value": 0.75}
